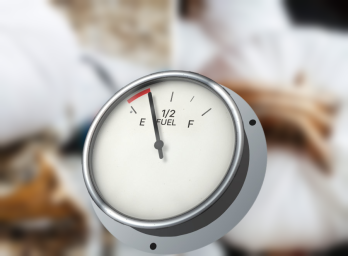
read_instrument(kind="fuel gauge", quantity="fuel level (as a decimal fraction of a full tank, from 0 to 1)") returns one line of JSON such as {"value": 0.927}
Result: {"value": 0.25}
